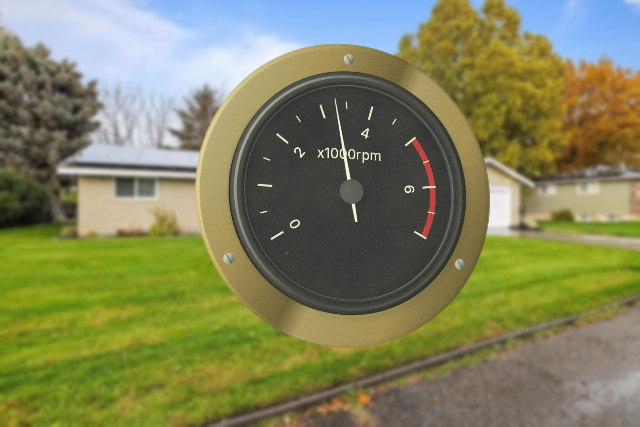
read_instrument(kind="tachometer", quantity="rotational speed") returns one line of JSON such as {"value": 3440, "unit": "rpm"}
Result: {"value": 3250, "unit": "rpm"}
